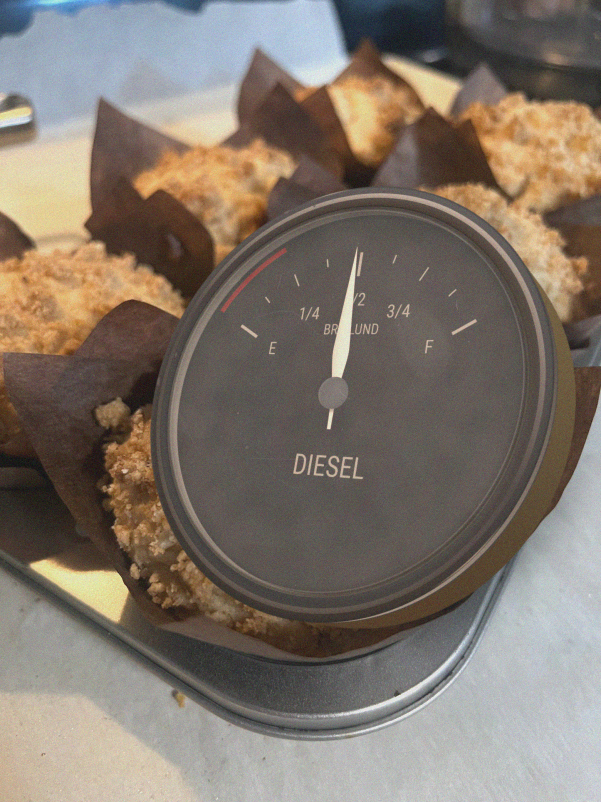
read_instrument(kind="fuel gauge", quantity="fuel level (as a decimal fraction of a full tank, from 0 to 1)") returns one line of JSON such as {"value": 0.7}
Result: {"value": 0.5}
